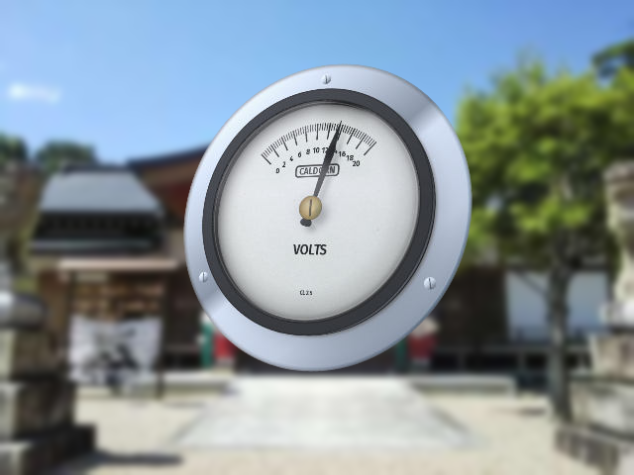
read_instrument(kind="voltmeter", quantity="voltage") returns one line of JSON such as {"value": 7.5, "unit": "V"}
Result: {"value": 14, "unit": "V"}
